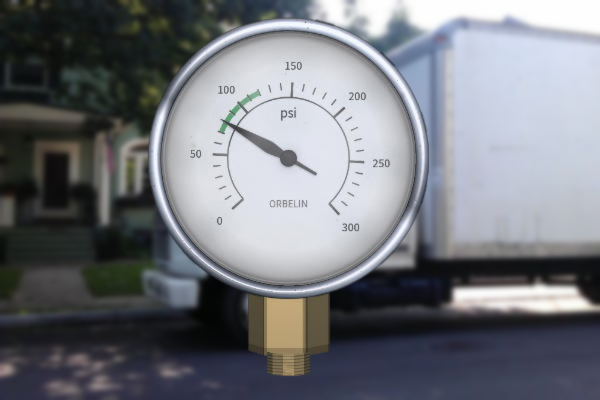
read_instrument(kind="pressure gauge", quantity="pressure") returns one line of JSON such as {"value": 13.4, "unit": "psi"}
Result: {"value": 80, "unit": "psi"}
